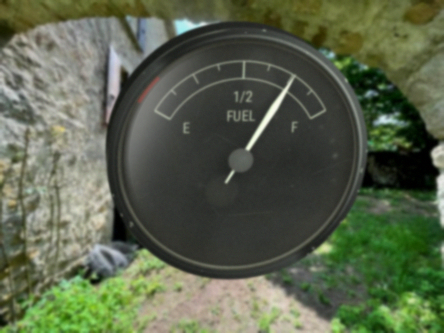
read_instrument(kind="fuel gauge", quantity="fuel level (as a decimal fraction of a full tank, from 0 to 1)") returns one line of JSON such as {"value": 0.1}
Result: {"value": 0.75}
